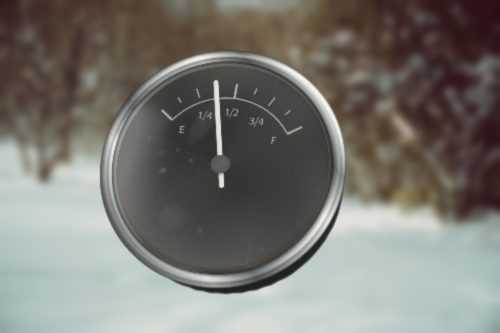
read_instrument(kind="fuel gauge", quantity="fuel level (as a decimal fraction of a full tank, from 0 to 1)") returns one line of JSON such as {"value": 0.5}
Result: {"value": 0.375}
